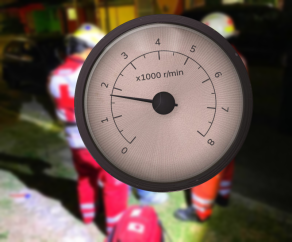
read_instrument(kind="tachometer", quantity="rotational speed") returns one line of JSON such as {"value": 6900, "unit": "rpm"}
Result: {"value": 1750, "unit": "rpm"}
